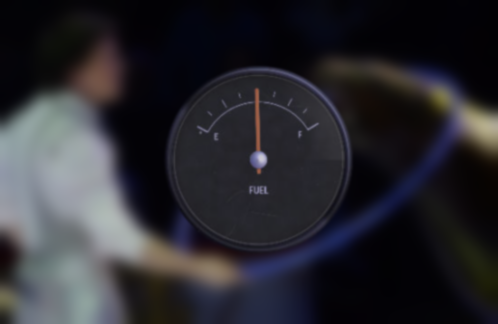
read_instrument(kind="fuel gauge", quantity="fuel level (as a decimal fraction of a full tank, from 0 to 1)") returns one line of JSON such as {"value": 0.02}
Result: {"value": 0.5}
